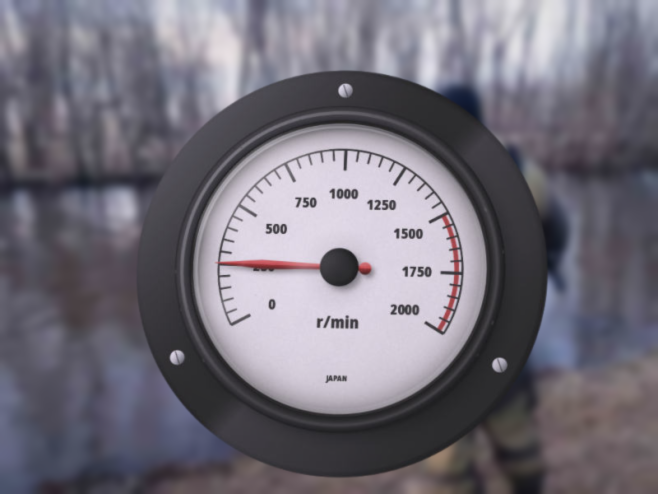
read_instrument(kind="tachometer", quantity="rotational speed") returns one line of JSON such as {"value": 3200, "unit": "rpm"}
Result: {"value": 250, "unit": "rpm"}
